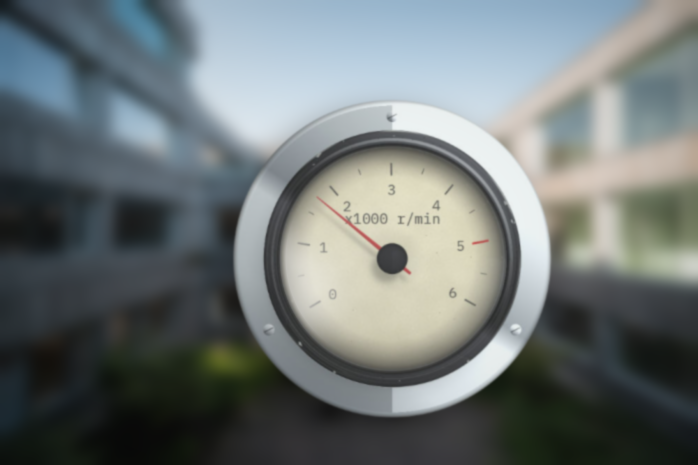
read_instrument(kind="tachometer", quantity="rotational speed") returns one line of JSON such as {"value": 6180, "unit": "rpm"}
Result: {"value": 1750, "unit": "rpm"}
